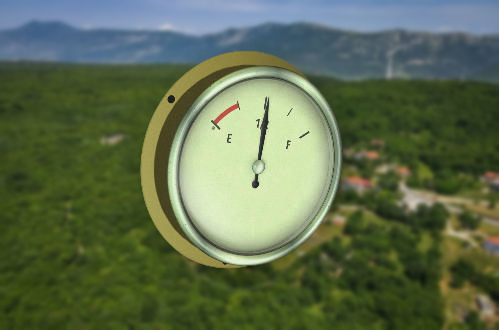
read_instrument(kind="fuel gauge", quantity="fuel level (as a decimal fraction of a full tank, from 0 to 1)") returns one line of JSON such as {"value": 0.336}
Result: {"value": 0.5}
